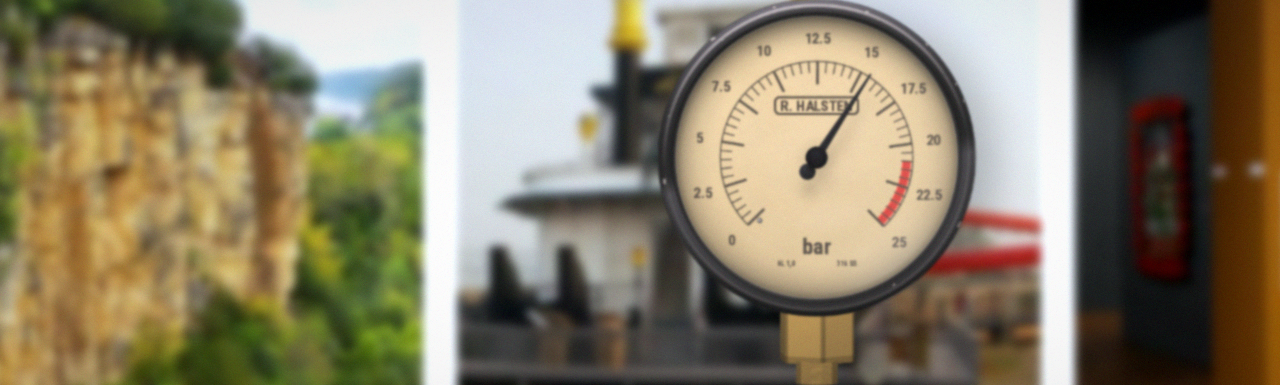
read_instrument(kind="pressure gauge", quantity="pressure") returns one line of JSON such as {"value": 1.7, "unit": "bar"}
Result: {"value": 15.5, "unit": "bar"}
